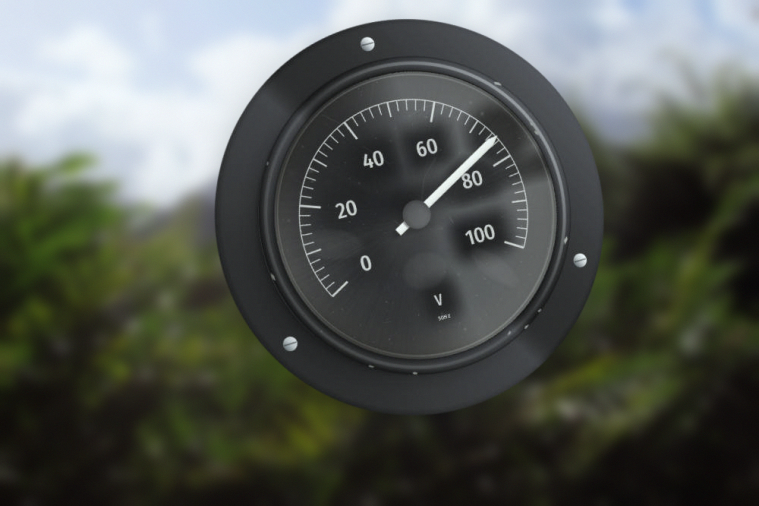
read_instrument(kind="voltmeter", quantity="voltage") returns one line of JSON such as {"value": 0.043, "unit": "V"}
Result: {"value": 75, "unit": "V"}
